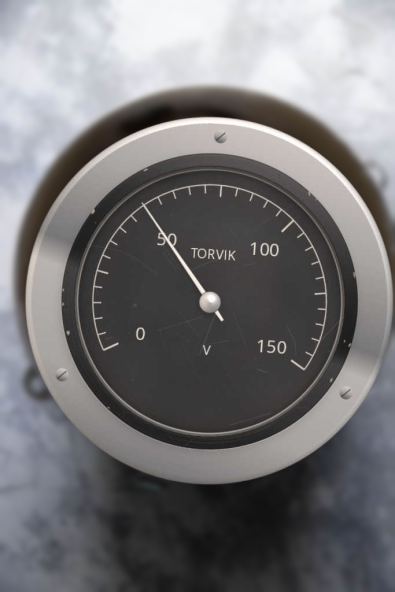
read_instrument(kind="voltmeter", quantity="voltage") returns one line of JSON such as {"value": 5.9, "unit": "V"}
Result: {"value": 50, "unit": "V"}
